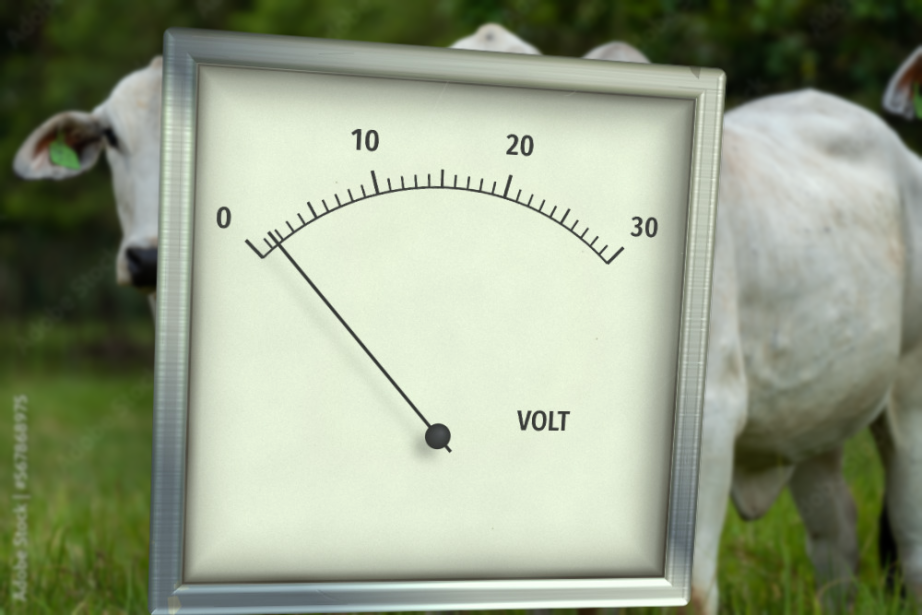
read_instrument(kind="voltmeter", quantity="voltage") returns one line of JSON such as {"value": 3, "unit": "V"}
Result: {"value": 1.5, "unit": "V"}
